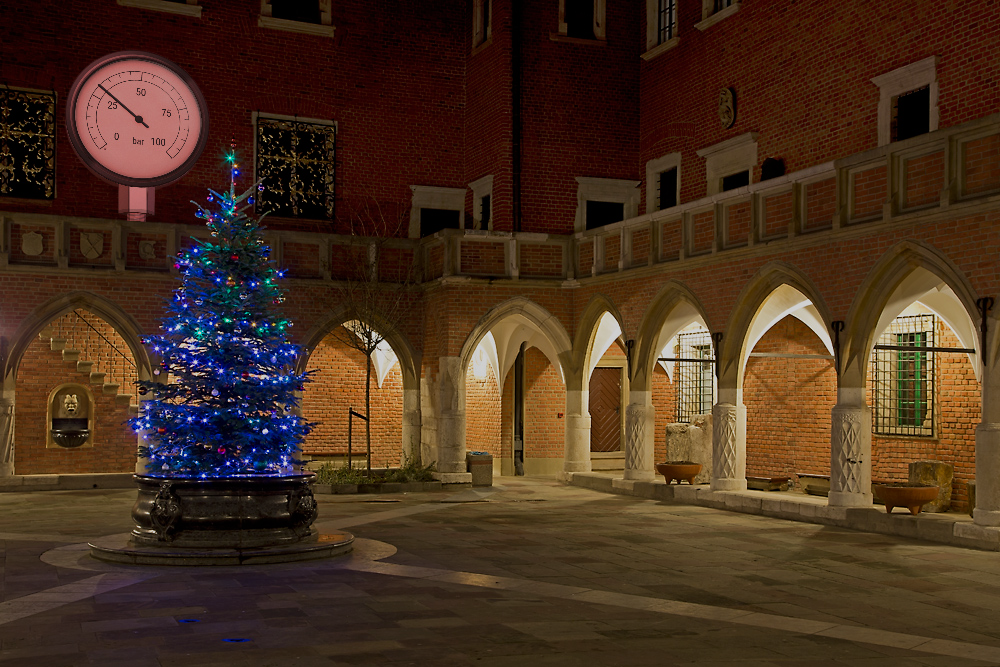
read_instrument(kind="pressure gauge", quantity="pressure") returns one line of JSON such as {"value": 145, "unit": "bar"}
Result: {"value": 30, "unit": "bar"}
